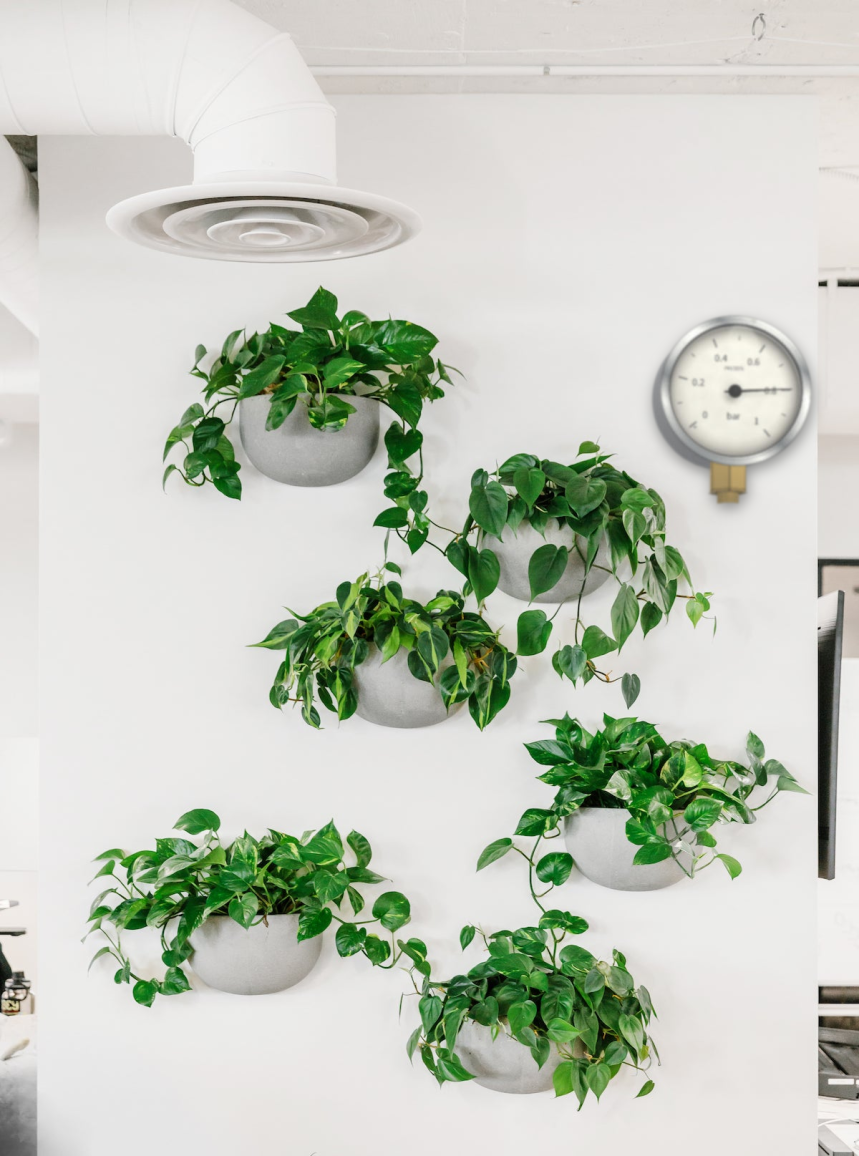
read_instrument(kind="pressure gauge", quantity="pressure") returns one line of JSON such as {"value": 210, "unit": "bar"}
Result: {"value": 0.8, "unit": "bar"}
